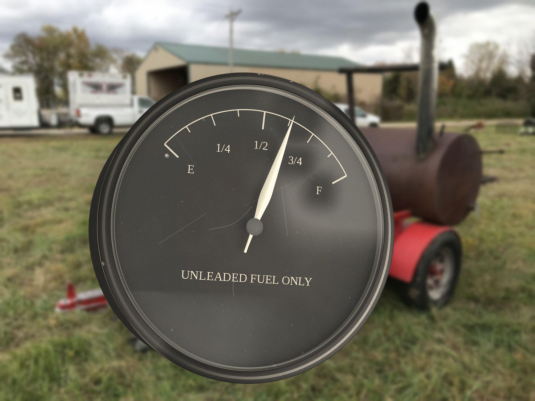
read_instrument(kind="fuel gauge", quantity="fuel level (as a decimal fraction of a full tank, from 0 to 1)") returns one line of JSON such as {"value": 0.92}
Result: {"value": 0.625}
